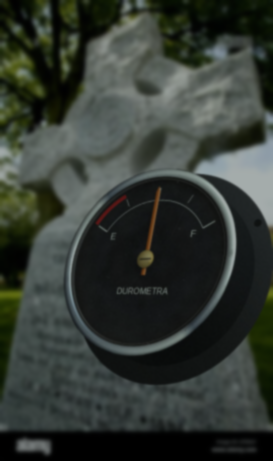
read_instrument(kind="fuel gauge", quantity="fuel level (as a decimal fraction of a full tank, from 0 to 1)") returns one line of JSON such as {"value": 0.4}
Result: {"value": 0.5}
